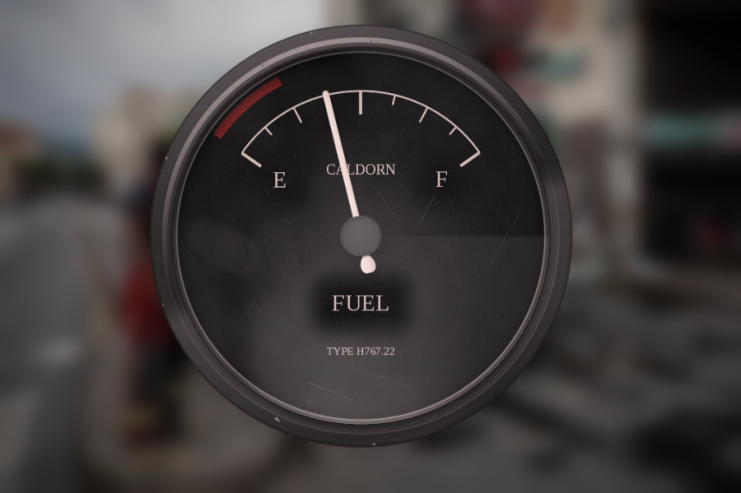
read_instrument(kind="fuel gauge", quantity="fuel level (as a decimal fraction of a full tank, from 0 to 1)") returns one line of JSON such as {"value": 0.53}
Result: {"value": 0.375}
